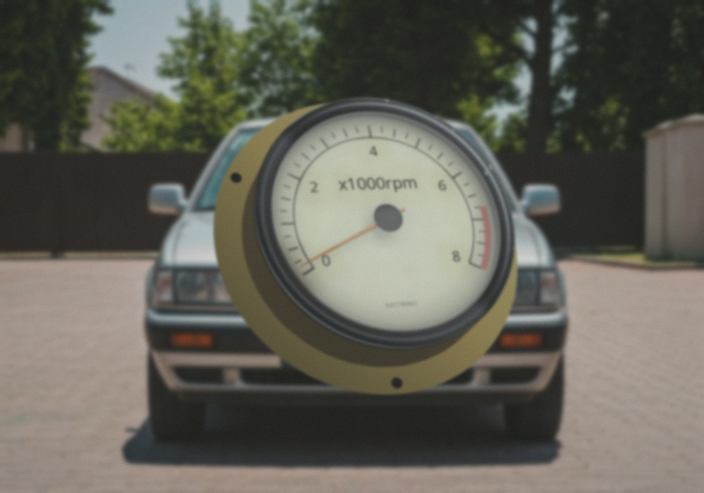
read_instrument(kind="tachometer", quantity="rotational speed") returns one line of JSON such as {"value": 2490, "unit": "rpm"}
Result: {"value": 125, "unit": "rpm"}
